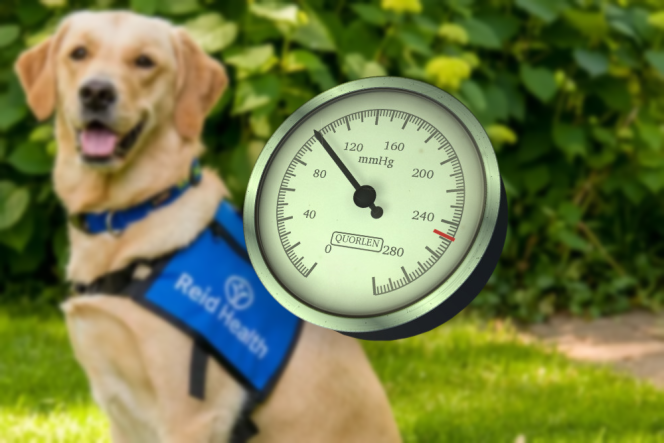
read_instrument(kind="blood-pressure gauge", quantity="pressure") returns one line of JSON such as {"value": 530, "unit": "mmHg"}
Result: {"value": 100, "unit": "mmHg"}
